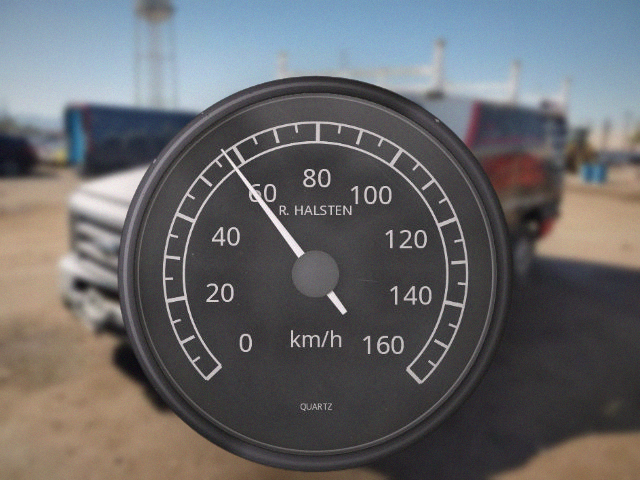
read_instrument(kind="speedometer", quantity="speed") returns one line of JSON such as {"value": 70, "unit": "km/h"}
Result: {"value": 57.5, "unit": "km/h"}
